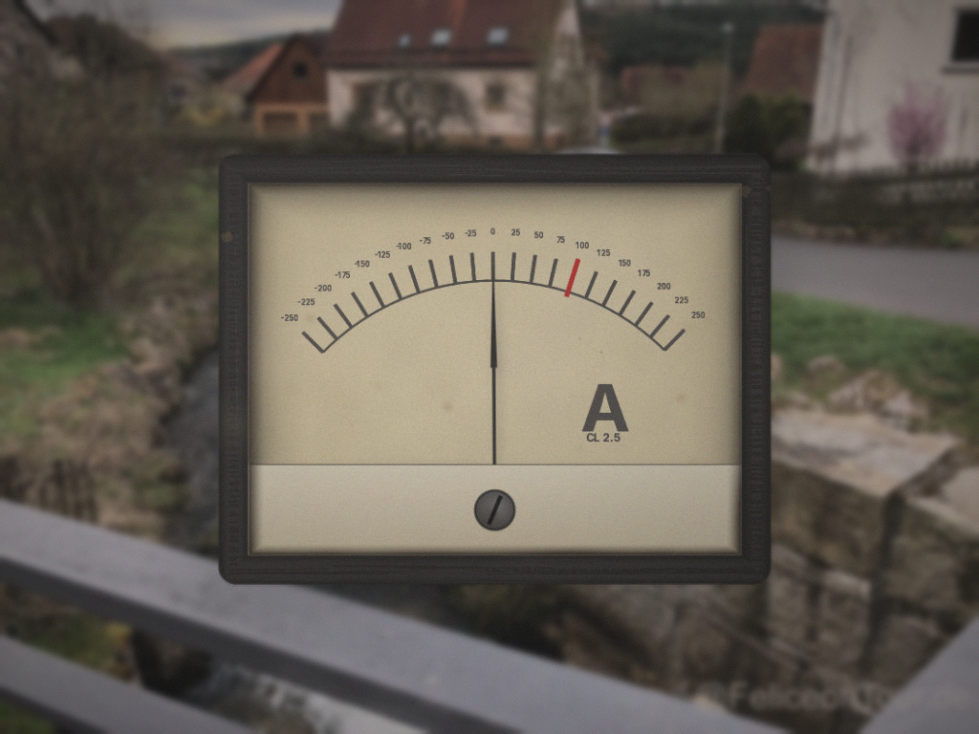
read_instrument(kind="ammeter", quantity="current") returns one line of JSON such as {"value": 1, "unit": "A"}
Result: {"value": 0, "unit": "A"}
